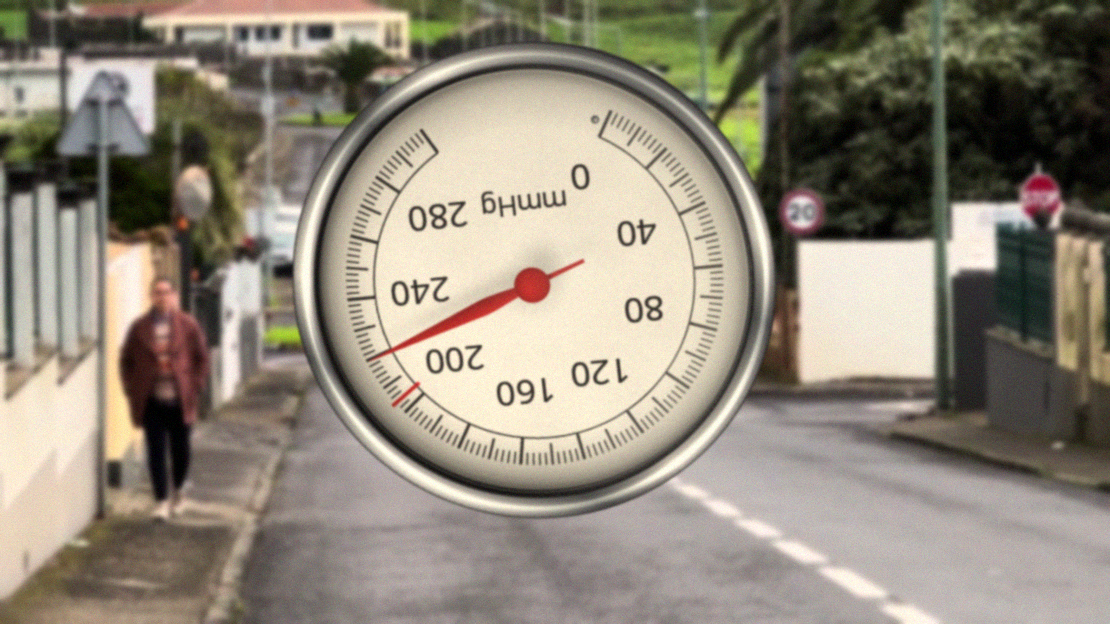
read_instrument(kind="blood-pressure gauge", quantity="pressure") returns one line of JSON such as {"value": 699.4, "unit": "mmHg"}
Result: {"value": 220, "unit": "mmHg"}
